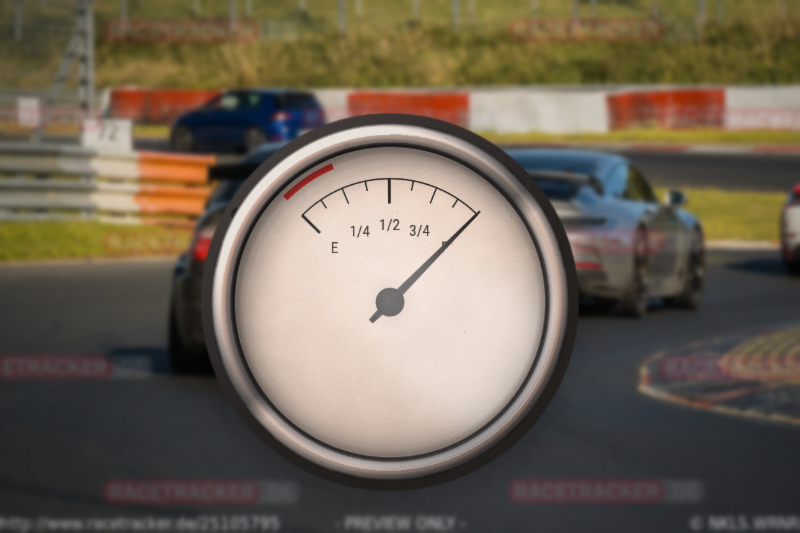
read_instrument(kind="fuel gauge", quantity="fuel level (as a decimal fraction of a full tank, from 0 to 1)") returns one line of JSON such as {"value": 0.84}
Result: {"value": 1}
